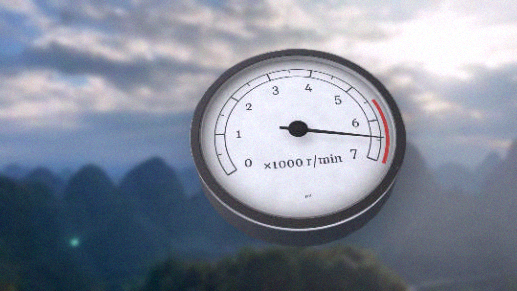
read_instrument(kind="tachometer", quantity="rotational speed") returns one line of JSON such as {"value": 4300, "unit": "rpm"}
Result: {"value": 6500, "unit": "rpm"}
